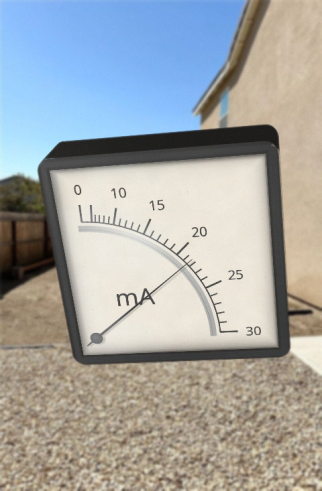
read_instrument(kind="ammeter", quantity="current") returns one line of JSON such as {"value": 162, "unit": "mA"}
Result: {"value": 21.5, "unit": "mA"}
